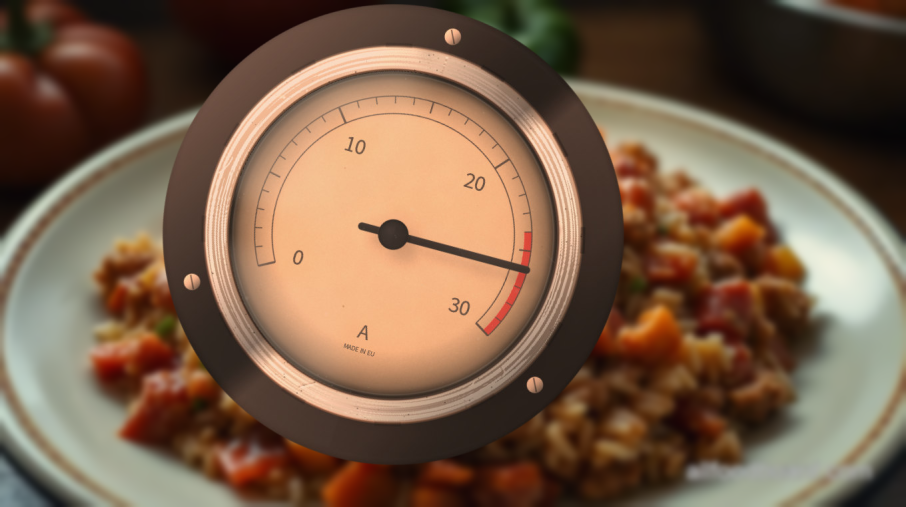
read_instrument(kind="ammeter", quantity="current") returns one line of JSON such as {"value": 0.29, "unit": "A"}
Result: {"value": 26, "unit": "A"}
